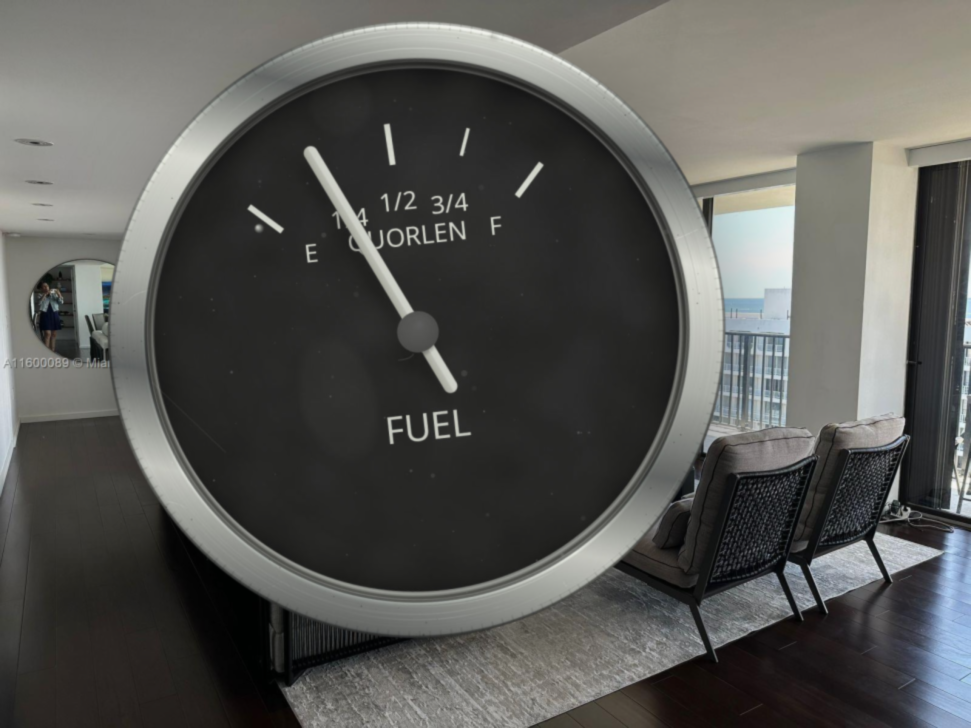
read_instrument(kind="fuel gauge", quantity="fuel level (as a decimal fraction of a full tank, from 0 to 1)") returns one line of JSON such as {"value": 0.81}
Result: {"value": 0.25}
